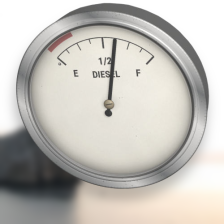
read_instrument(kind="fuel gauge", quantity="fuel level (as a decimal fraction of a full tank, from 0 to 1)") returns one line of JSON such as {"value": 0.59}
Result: {"value": 0.625}
